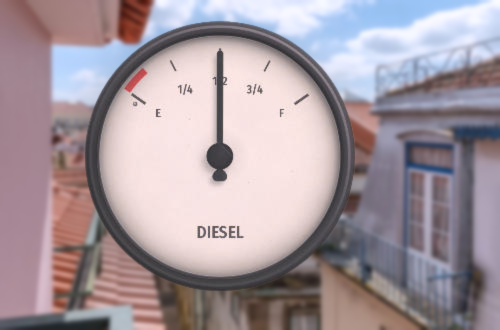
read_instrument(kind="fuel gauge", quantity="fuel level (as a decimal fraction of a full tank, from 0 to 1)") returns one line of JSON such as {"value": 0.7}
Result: {"value": 0.5}
